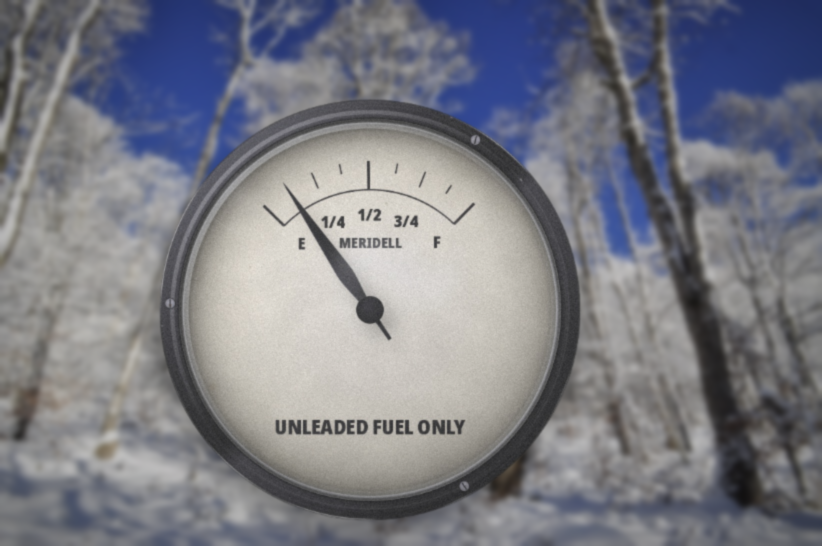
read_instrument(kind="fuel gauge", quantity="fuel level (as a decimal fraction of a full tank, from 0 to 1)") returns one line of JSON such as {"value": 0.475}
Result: {"value": 0.125}
